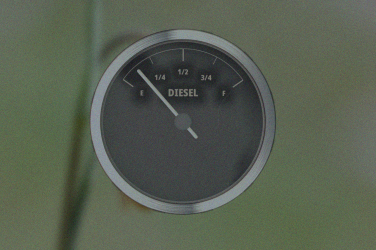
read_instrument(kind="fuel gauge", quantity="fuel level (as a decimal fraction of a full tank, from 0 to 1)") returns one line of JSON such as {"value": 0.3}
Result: {"value": 0.125}
